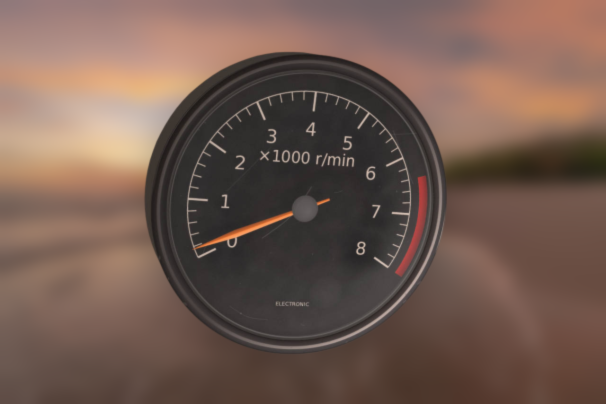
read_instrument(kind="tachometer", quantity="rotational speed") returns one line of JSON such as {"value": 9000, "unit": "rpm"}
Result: {"value": 200, "unit": "rpm"}
